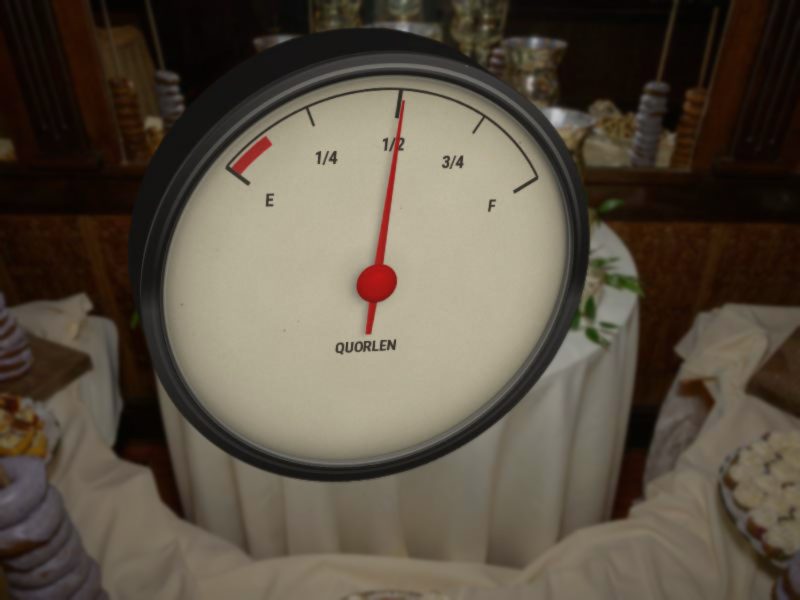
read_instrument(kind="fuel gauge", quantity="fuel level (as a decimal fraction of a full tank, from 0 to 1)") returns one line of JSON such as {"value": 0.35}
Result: {"value": 0.5}
